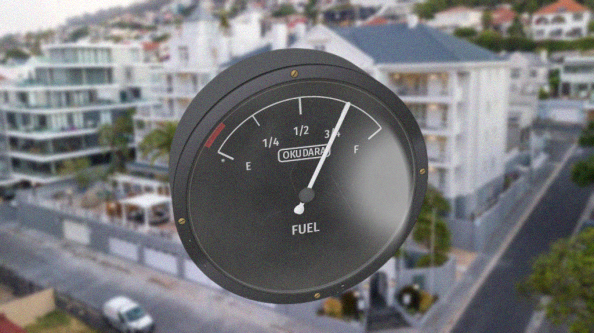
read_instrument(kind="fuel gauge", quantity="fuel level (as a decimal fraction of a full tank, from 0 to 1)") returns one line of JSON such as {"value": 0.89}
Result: {"value": 0.75}
